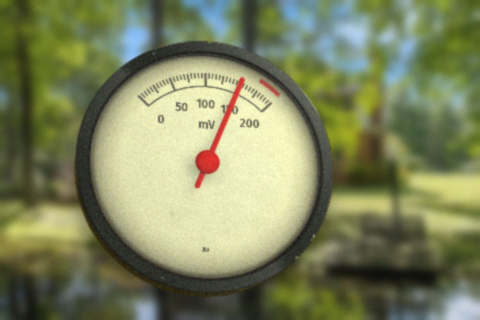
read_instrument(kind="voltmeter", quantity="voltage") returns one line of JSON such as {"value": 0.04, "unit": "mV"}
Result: {"value": 150, "unit": "mV"}
